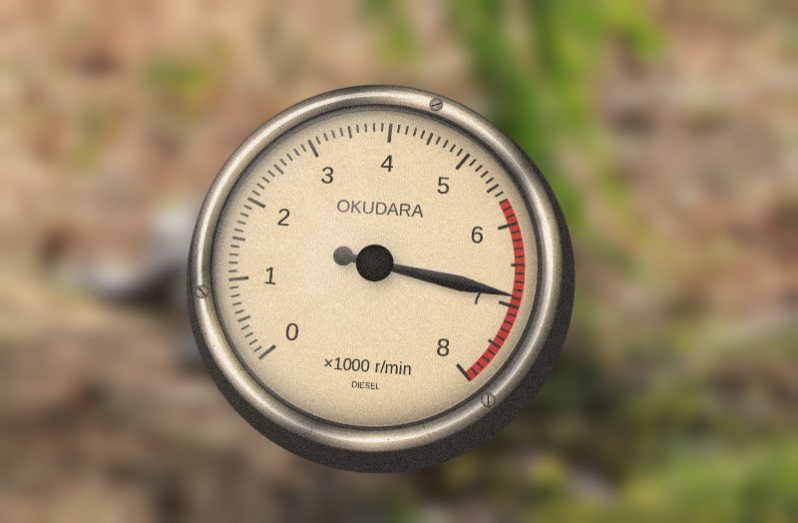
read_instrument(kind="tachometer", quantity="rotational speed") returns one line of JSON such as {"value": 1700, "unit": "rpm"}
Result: {"value": 6900, "unit": "rpm"}
